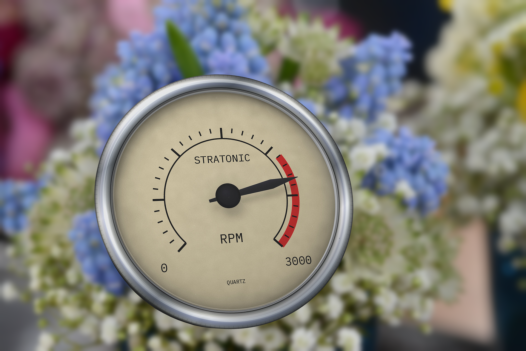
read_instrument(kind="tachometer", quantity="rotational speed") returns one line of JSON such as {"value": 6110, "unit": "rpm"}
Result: {"value": 2350, "unit": "rpm"}
